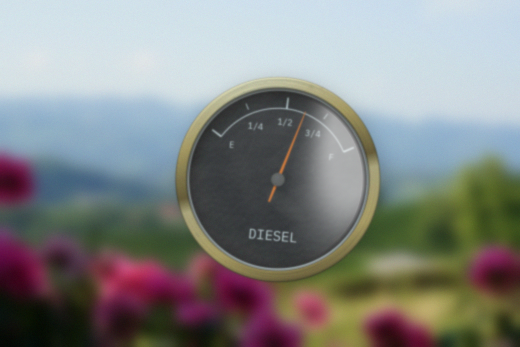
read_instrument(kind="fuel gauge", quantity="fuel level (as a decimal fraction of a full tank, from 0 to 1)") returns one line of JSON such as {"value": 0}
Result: {"value": 0.625}
